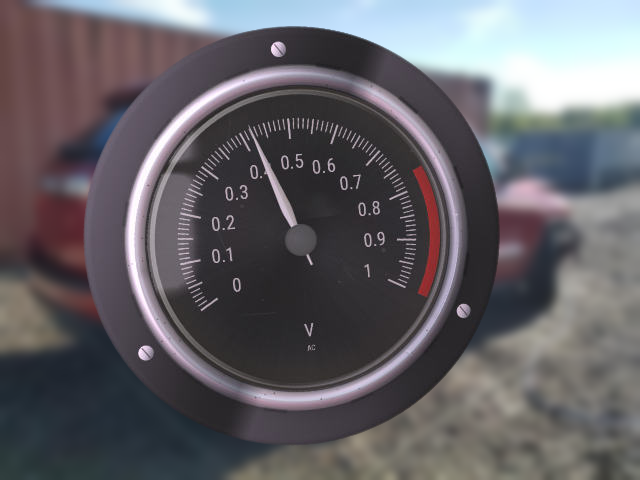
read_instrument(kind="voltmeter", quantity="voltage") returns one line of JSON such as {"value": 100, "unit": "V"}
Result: {"value": 0.42, "unit": "V"}
